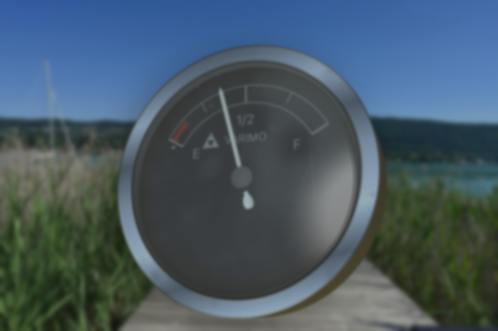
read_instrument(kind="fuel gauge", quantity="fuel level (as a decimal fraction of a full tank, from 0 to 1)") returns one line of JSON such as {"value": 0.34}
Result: {"value": 0.375}
